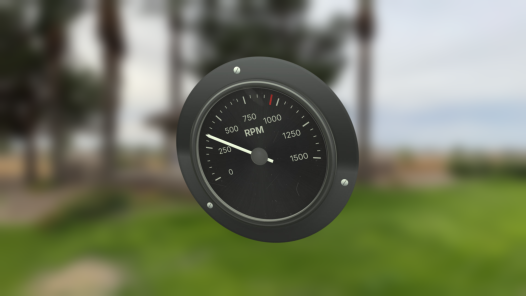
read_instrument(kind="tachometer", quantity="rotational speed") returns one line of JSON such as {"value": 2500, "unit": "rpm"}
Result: {"value": 350, "unit": "rpm"}
